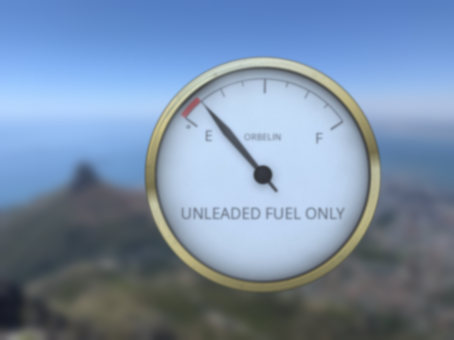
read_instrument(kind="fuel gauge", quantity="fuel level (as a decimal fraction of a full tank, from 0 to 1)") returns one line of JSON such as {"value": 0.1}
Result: {"value": 0.125}
